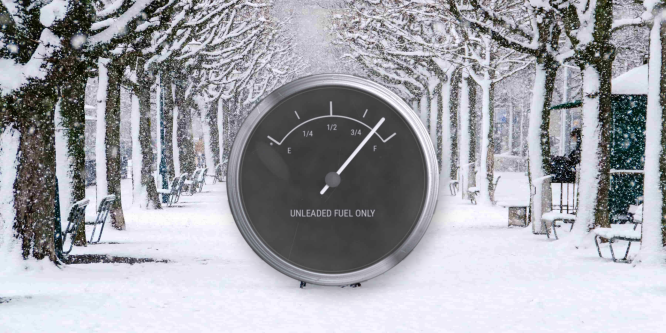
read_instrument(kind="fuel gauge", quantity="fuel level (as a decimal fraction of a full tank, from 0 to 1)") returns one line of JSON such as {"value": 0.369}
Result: {"value": 0.875}
